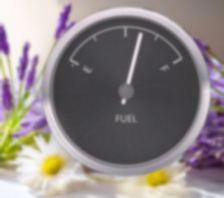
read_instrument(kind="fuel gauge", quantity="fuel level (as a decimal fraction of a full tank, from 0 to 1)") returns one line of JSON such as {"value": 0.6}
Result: {"value": 0.625}
